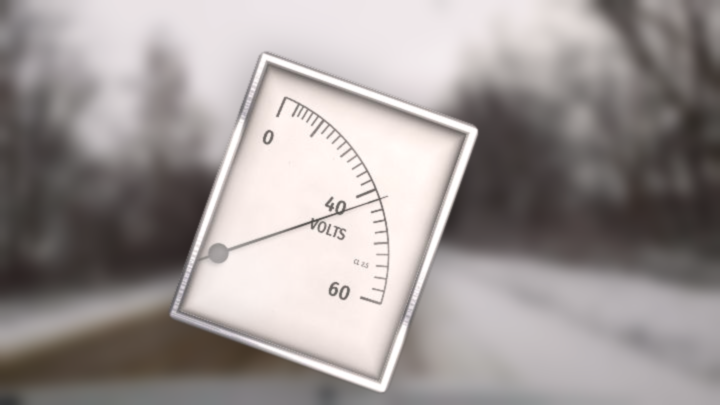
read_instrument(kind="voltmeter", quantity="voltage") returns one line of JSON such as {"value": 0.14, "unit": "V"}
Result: {"value": 42, "unit": "V"}
